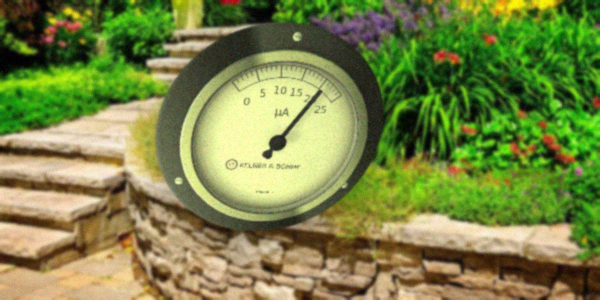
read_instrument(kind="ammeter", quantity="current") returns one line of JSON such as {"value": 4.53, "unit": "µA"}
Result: {"value": 20, "unit": "µA"}
